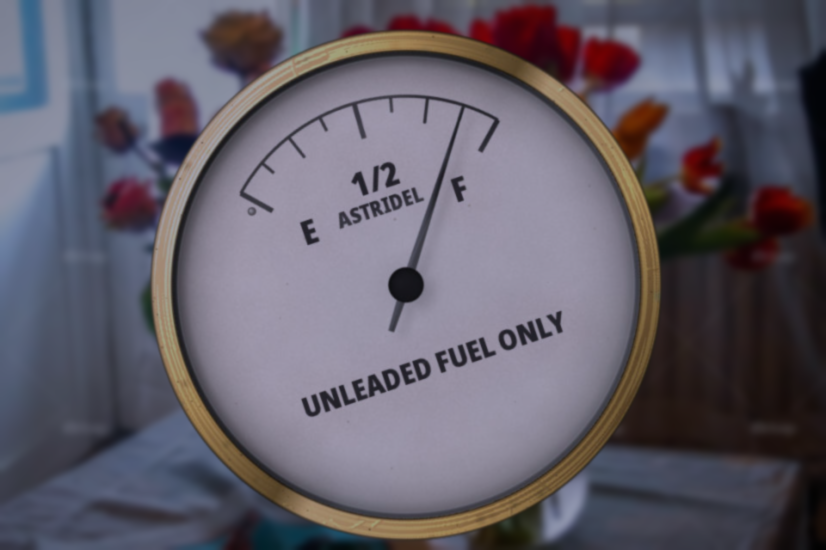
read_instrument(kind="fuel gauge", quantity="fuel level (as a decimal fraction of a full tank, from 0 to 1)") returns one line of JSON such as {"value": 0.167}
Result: {"value": 0.875}
